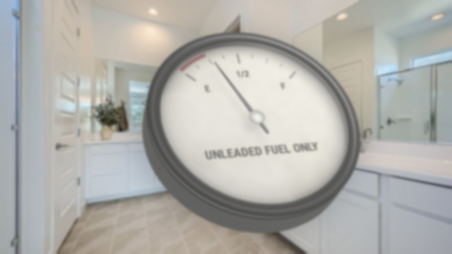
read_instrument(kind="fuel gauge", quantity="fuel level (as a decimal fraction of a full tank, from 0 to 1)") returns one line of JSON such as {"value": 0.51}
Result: {"value": 0.25}
